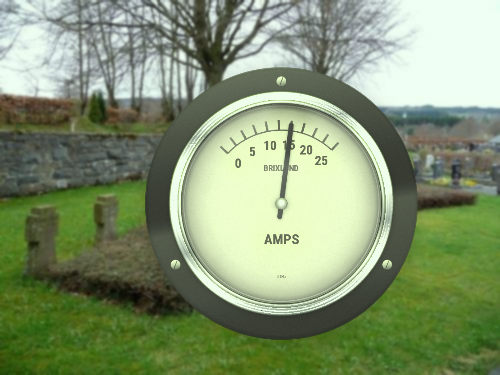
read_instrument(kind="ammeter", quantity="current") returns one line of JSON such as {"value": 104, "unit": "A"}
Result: {"value": 15, "unit": "A"}
